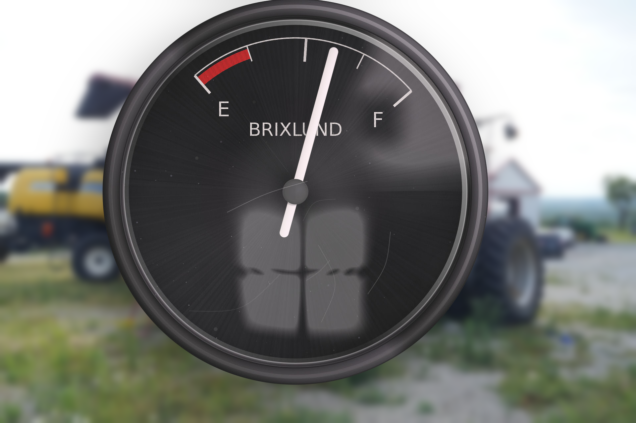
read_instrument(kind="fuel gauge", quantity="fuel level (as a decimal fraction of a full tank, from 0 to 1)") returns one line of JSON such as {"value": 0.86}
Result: {"value": 0.625}
